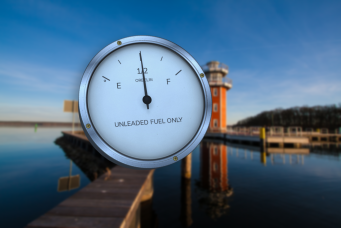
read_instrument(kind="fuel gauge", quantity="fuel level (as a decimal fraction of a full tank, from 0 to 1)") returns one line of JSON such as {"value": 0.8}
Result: {"value": 0.5}
